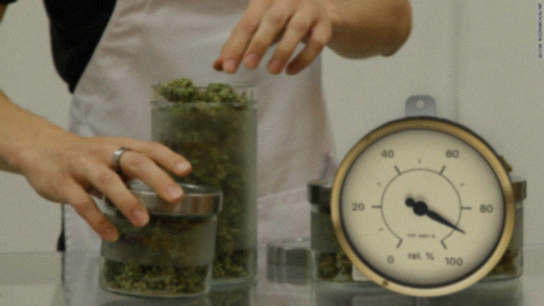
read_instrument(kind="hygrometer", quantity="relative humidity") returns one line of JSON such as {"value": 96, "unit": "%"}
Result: {"value": 90, "unit": "%"}
